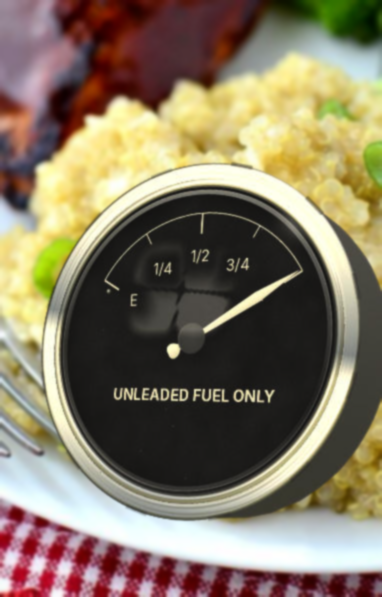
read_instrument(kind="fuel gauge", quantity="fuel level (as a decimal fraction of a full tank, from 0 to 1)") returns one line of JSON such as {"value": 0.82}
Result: {"value": 1}
